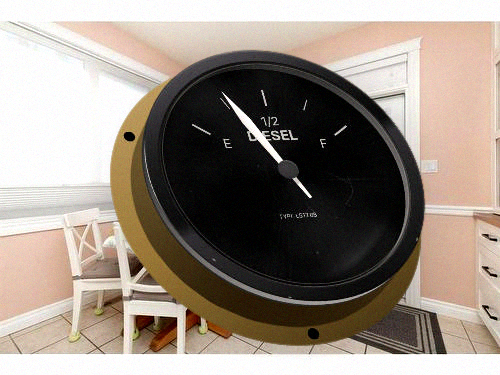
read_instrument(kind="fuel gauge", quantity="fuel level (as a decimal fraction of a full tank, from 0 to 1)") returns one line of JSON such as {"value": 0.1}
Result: {"value": 0.25}
